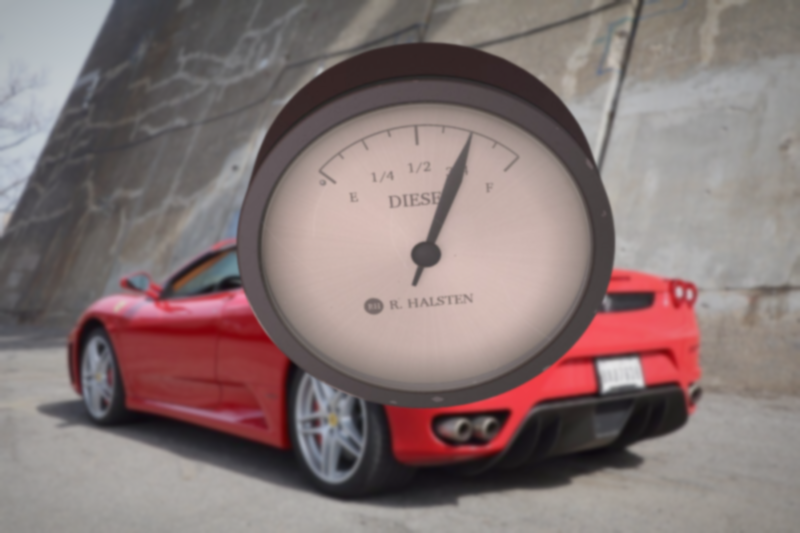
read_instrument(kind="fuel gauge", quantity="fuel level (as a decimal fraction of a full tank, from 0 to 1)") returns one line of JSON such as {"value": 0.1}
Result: {"value": 0.75}
